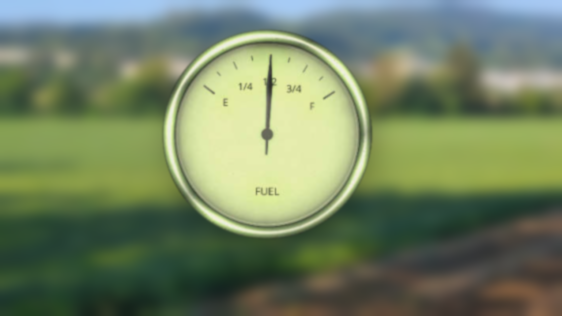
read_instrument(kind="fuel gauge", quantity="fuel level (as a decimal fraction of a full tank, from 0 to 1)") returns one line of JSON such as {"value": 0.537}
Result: {"value": 0.5}
